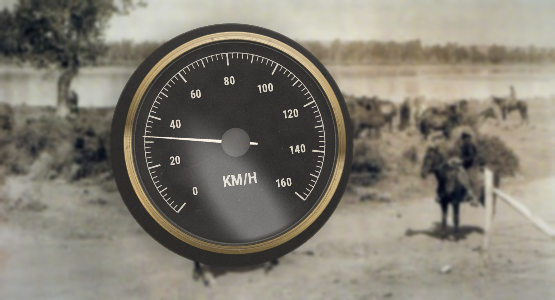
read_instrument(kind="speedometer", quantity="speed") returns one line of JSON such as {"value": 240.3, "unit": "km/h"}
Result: {"value": 32, "unit": "km/h"}
